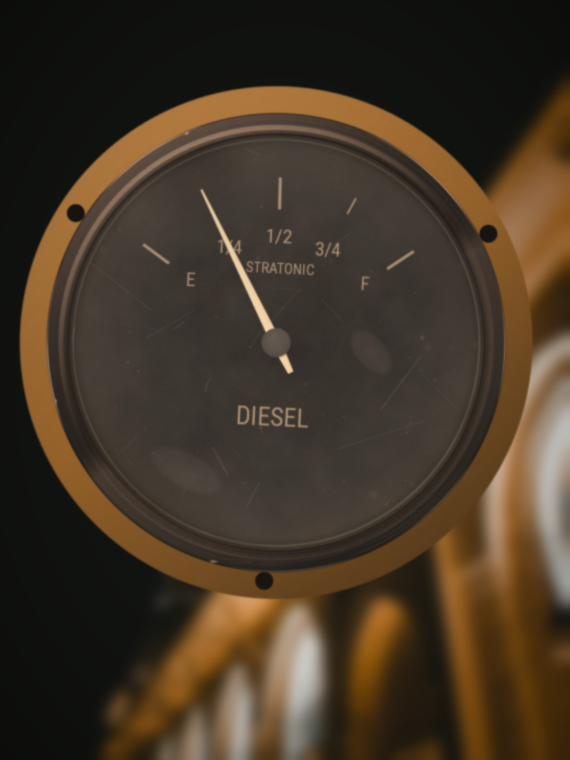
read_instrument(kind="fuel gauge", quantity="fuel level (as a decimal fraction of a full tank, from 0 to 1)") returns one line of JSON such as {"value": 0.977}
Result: {"value": 0.25}
